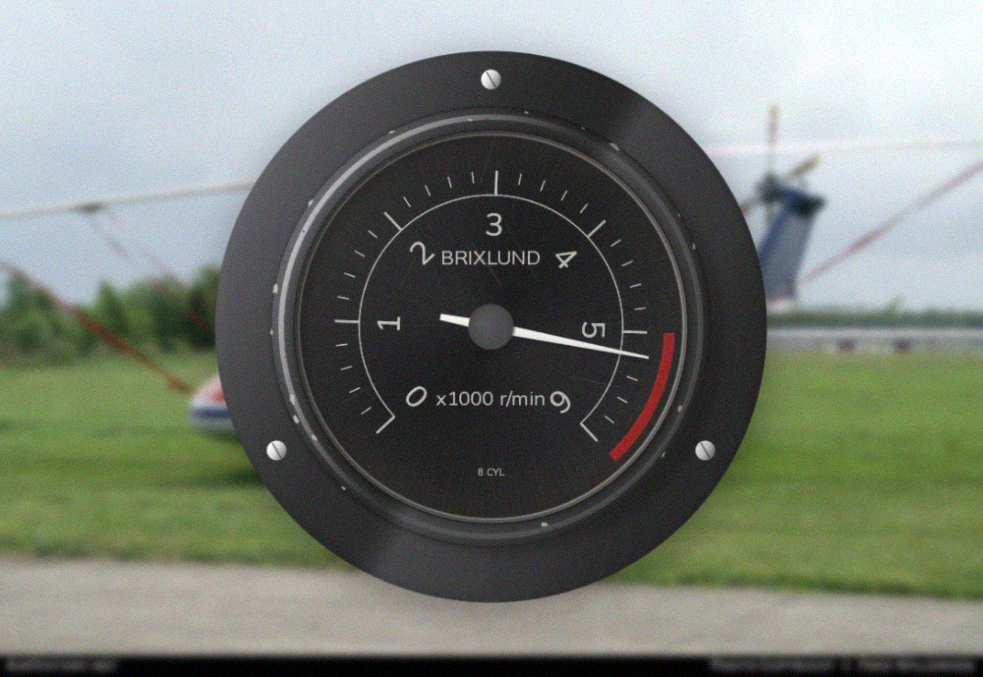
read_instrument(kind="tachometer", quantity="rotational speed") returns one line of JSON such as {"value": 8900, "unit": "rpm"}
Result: {"value": 5200, "unit": "rpm"}
